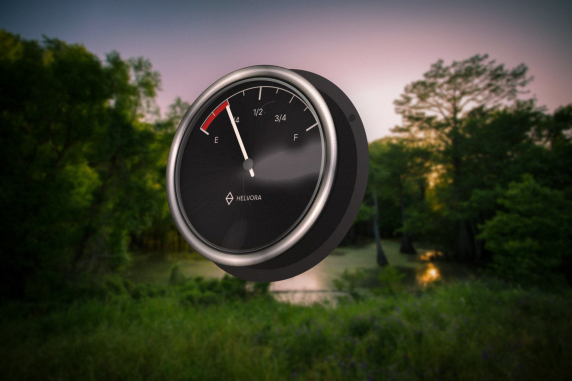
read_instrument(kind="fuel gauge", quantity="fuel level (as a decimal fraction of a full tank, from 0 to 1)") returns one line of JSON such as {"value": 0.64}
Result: {"value": 0.25}
